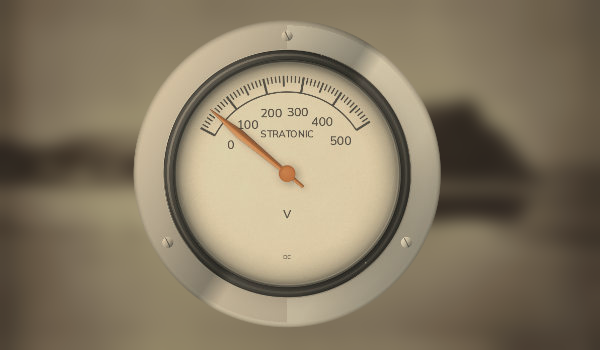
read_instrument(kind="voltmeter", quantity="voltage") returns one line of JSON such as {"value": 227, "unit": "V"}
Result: {"value": 50, "unit": "V"}
